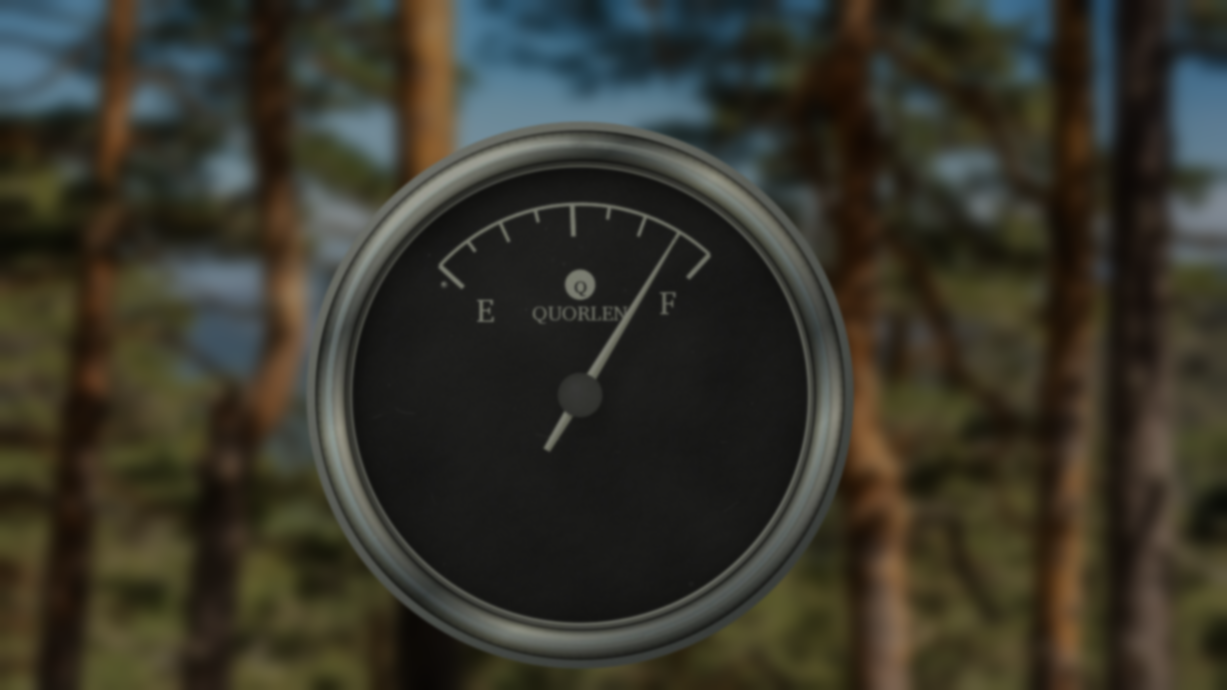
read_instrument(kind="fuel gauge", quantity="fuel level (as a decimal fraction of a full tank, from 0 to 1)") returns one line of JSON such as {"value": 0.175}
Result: {"value": 0.875}
